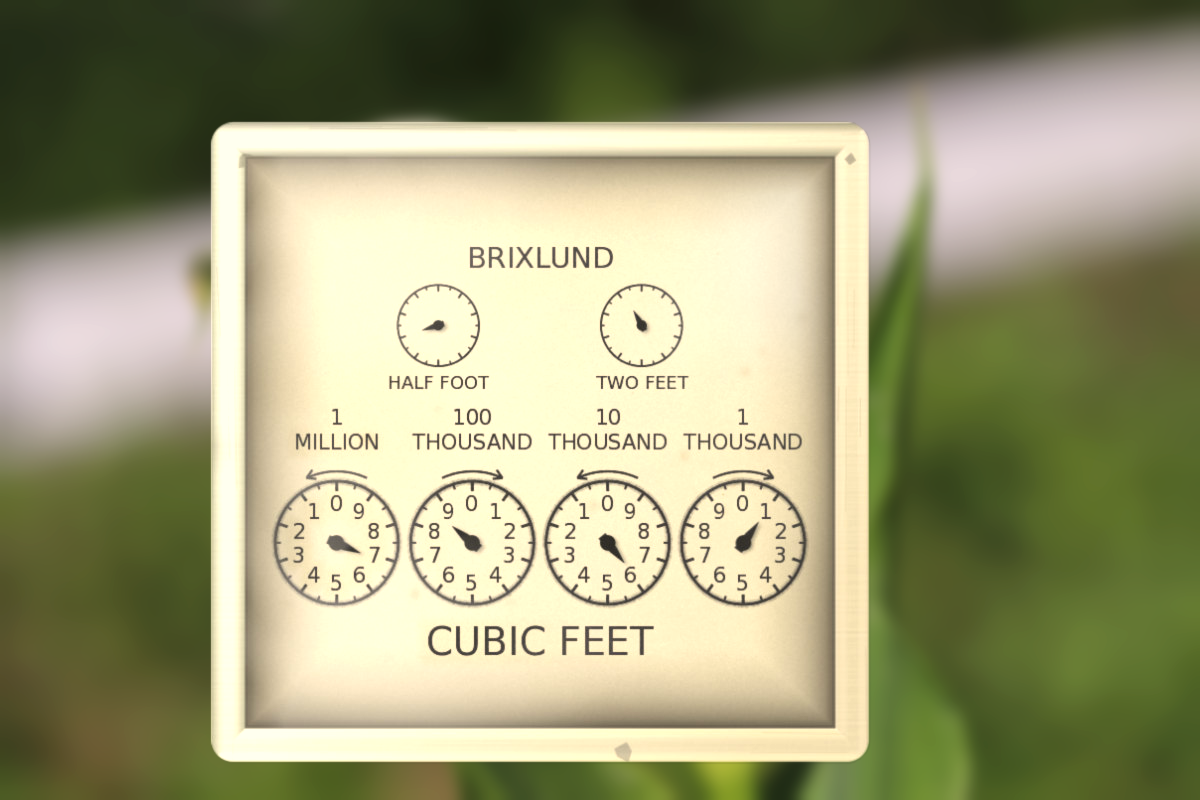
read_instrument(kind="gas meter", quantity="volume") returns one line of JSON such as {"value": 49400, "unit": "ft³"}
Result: {"value": 686100, "unit": "ft³"}
